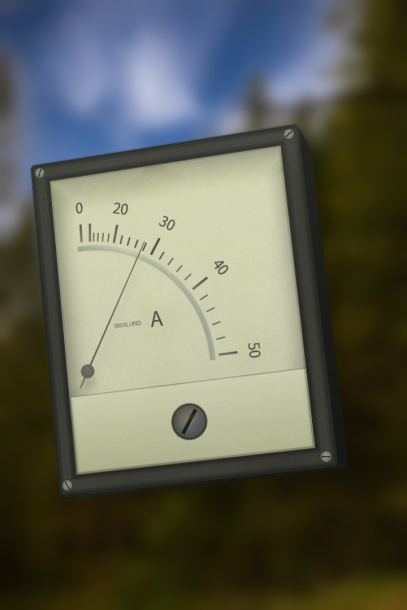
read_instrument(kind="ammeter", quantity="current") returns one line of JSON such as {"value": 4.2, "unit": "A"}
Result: {"value": 28, "unit": "A"}
